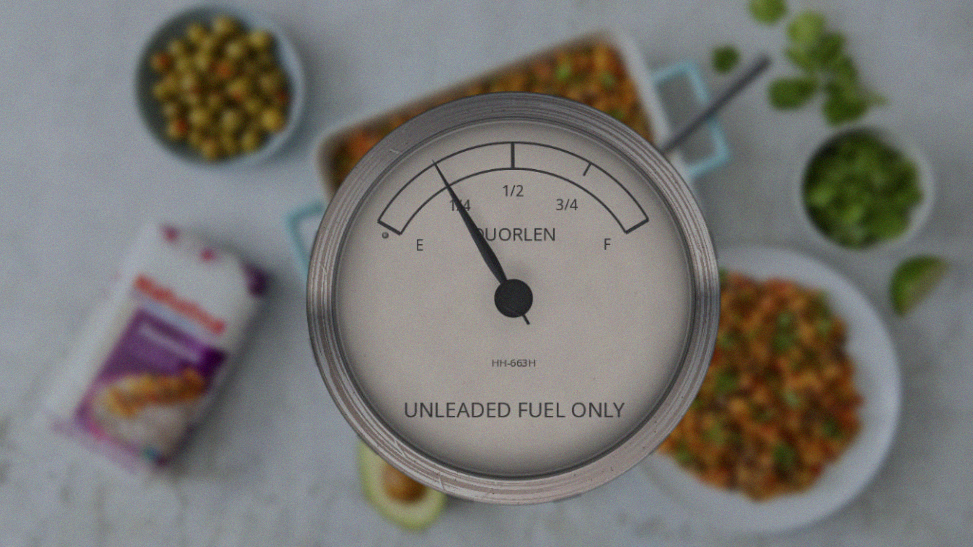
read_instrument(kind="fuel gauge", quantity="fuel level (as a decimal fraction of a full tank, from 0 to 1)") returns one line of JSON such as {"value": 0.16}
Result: {"value": 0.25}
